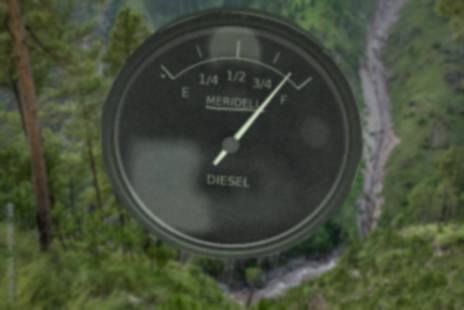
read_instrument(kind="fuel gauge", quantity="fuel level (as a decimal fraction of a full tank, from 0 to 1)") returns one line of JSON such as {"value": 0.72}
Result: {"value": 0.875}
